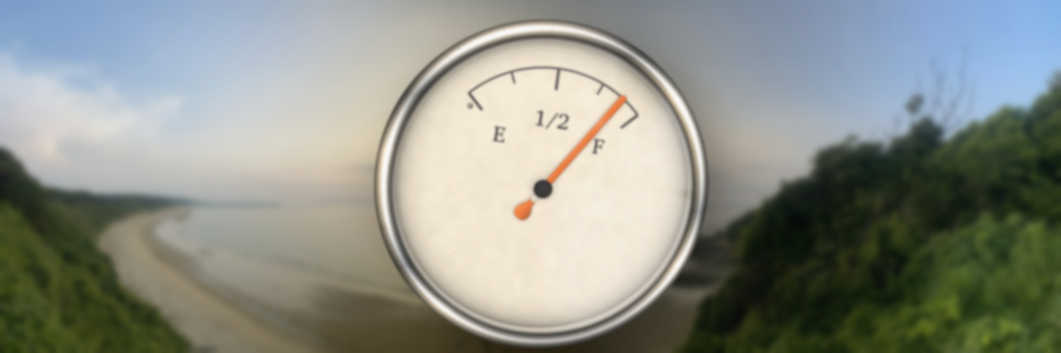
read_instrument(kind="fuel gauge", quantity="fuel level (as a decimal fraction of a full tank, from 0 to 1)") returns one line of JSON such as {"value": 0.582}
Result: {"value": 0.875}
